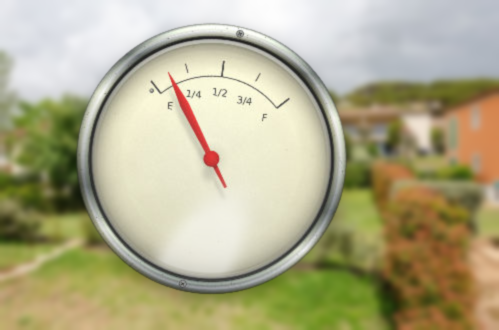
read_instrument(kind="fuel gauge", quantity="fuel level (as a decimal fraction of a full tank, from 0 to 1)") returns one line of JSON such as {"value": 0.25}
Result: {"value": 0.125}
